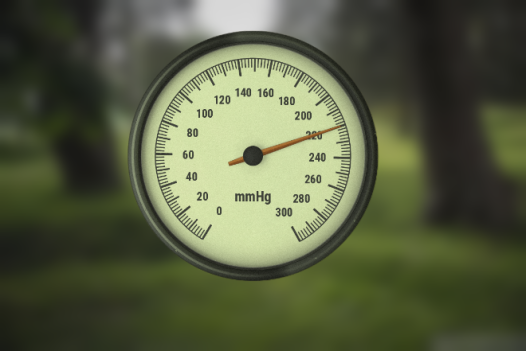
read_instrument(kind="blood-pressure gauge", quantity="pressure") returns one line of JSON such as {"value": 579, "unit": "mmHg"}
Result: {"value": 220, "unit": "mmHg"}
